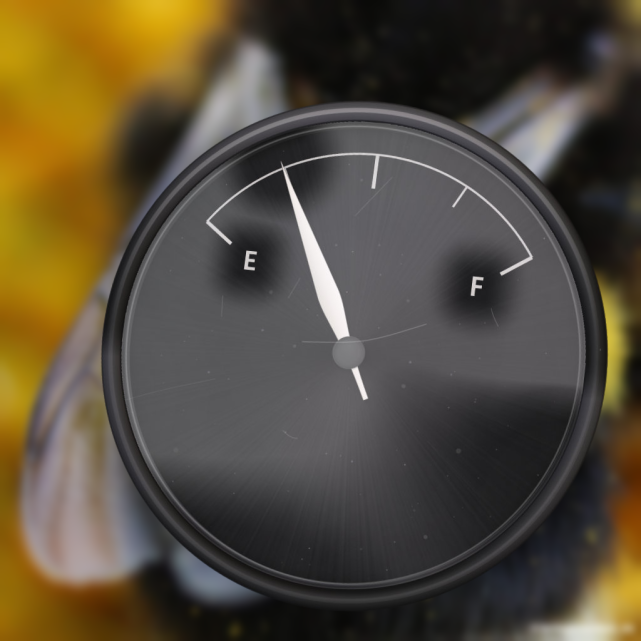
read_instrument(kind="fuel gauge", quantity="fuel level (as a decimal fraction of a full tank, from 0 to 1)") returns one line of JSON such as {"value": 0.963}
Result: {"value": 0.25}
